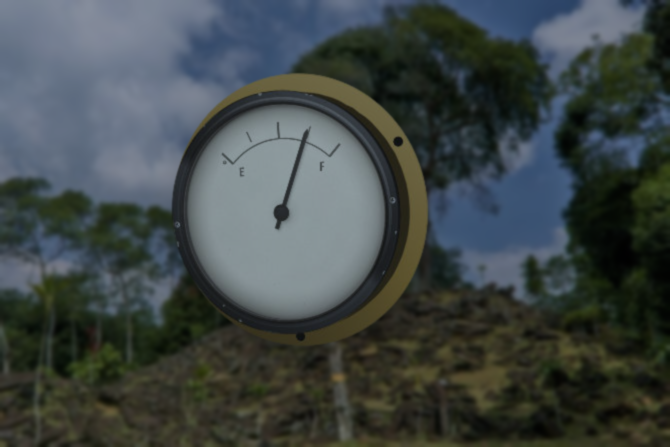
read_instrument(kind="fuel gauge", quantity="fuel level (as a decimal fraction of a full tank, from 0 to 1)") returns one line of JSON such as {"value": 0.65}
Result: {"value": 0.75}
